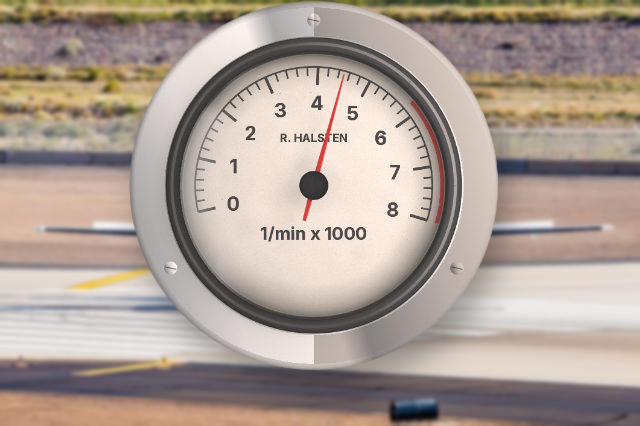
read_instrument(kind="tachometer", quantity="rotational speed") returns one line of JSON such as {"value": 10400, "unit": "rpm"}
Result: {"value": 4500, "unit": "rpm"}
